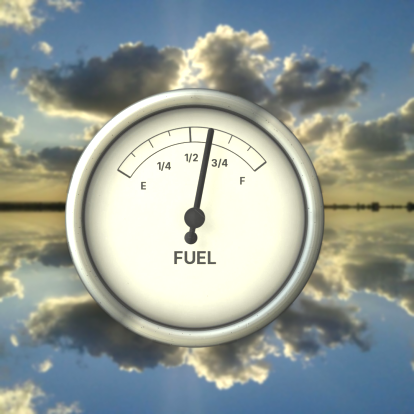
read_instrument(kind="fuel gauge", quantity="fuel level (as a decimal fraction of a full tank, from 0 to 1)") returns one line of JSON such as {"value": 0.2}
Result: {"value": 0.625}
